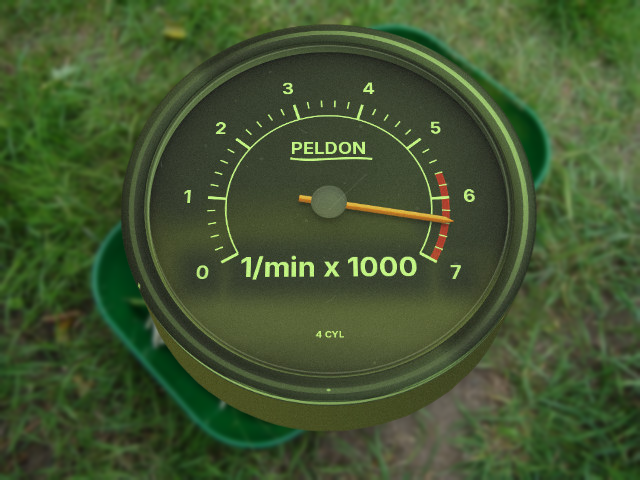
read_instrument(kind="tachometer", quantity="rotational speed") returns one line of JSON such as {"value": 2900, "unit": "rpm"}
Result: {"value": 6400, "unit": "rpm"}
